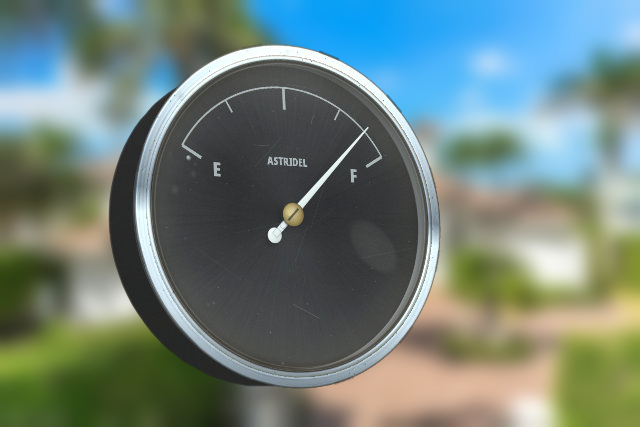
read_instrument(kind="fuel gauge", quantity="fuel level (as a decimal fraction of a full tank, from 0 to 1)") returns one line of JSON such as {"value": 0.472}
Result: {"value": 0.875}
